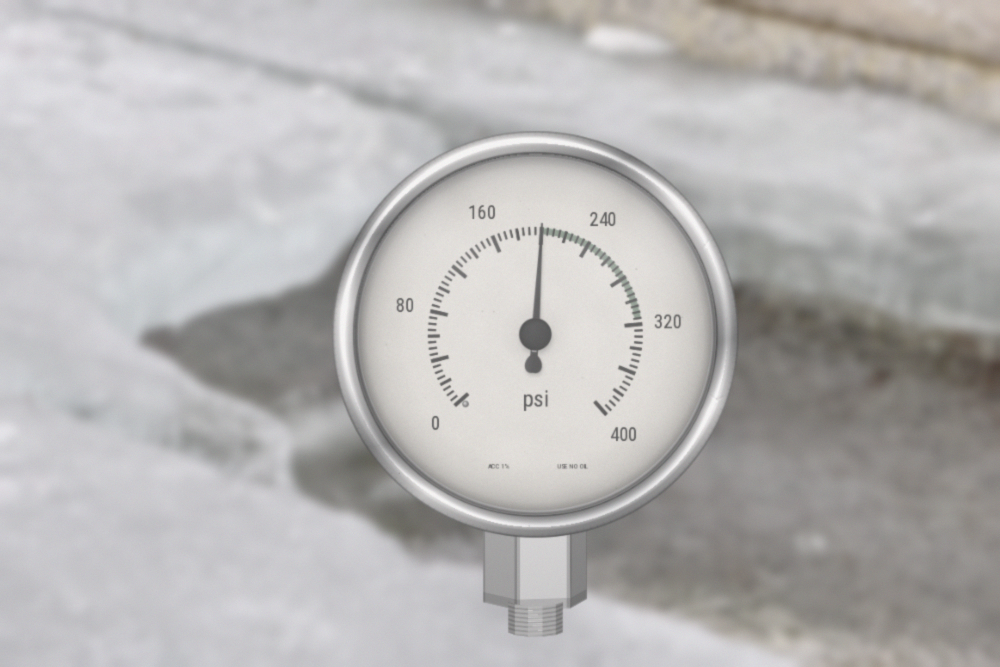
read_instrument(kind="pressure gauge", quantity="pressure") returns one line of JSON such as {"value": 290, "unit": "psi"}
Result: {"value": 200, "unit": "psi"}
